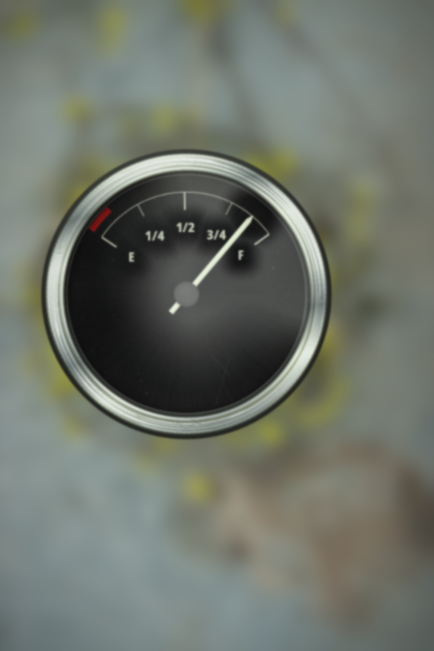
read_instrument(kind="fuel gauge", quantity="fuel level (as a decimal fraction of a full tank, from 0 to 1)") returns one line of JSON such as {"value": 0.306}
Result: {"value": 0.875}
